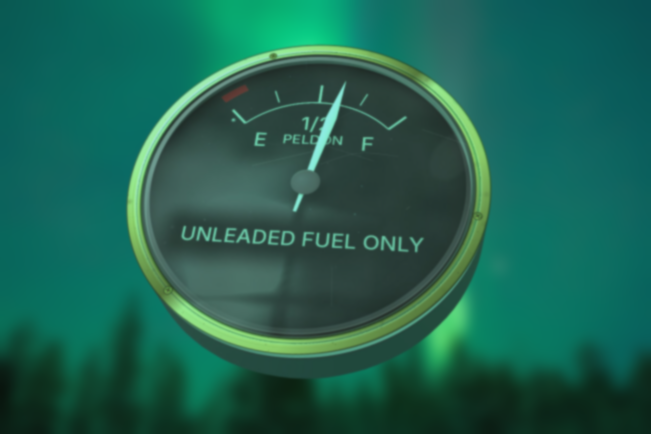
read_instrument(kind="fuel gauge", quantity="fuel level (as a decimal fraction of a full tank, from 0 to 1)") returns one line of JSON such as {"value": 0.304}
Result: {"value": 0.625}
